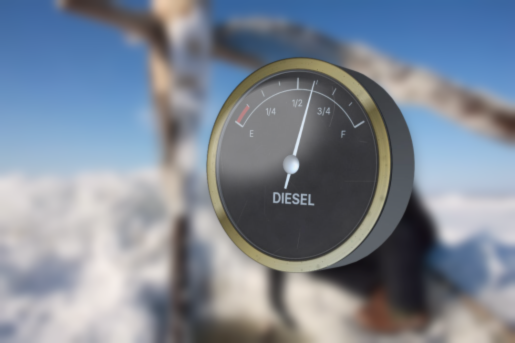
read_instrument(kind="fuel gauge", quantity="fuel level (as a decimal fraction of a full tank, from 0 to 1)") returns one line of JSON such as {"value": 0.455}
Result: {"value": 0.625}
